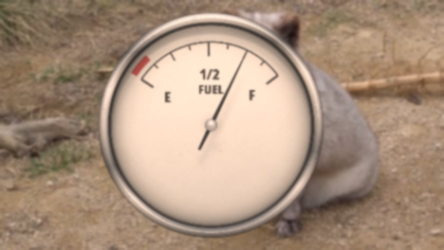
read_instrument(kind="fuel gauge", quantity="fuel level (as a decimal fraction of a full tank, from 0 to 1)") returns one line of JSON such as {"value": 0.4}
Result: {"value": 0.75}
